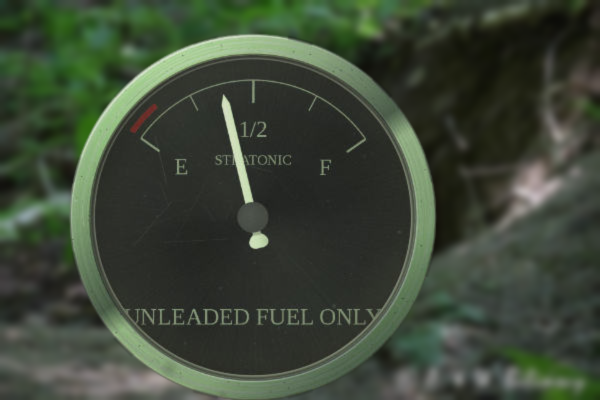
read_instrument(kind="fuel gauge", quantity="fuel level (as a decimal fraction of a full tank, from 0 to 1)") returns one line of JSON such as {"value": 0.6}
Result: {"value": 0.375}
